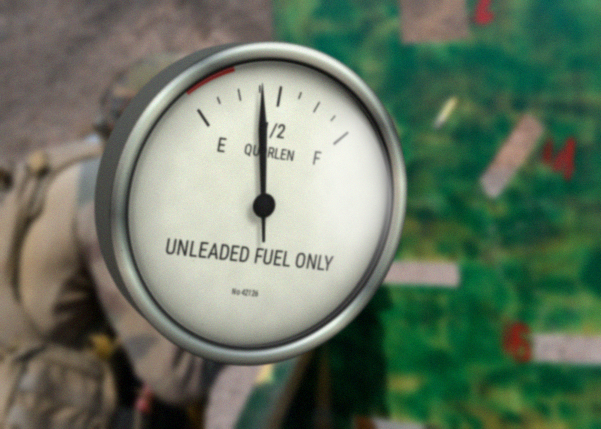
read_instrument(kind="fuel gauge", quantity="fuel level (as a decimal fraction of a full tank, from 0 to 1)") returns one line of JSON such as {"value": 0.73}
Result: {"value": 0.375}
